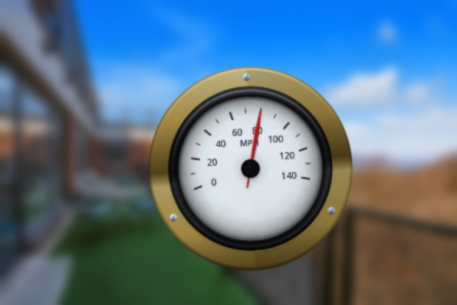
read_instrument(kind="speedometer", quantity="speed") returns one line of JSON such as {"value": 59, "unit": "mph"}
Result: {"value": 80, "unit": "mph"}
